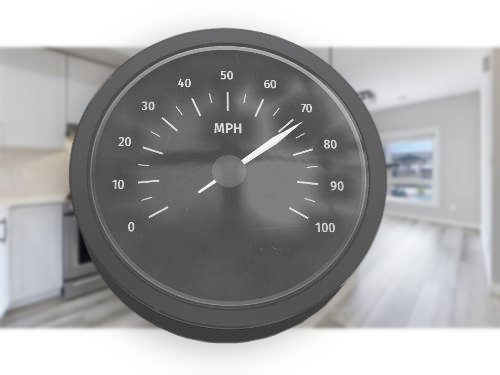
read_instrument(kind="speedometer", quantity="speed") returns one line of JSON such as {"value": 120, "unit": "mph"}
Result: {"value": 72.5, "unit": "mph"}
